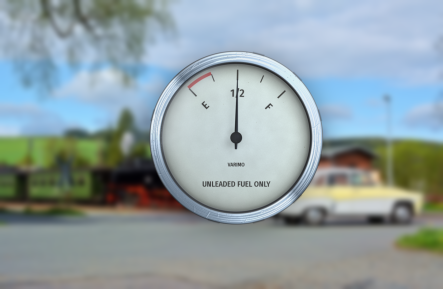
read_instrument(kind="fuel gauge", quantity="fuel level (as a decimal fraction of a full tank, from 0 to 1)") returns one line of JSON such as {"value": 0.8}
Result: {"value": 0.5}
